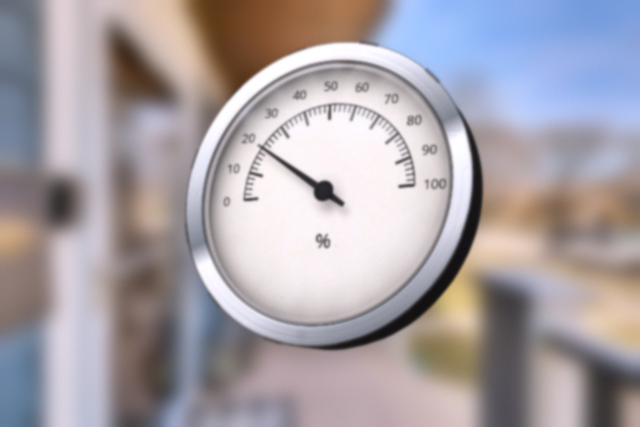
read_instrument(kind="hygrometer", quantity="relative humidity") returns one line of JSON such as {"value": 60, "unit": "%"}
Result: {"value": 20, "unit": "%"}
